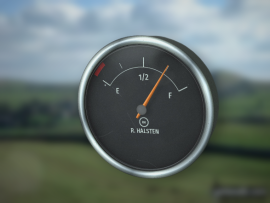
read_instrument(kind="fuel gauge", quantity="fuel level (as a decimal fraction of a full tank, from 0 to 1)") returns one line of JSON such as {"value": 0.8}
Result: {"value": 0.75}
